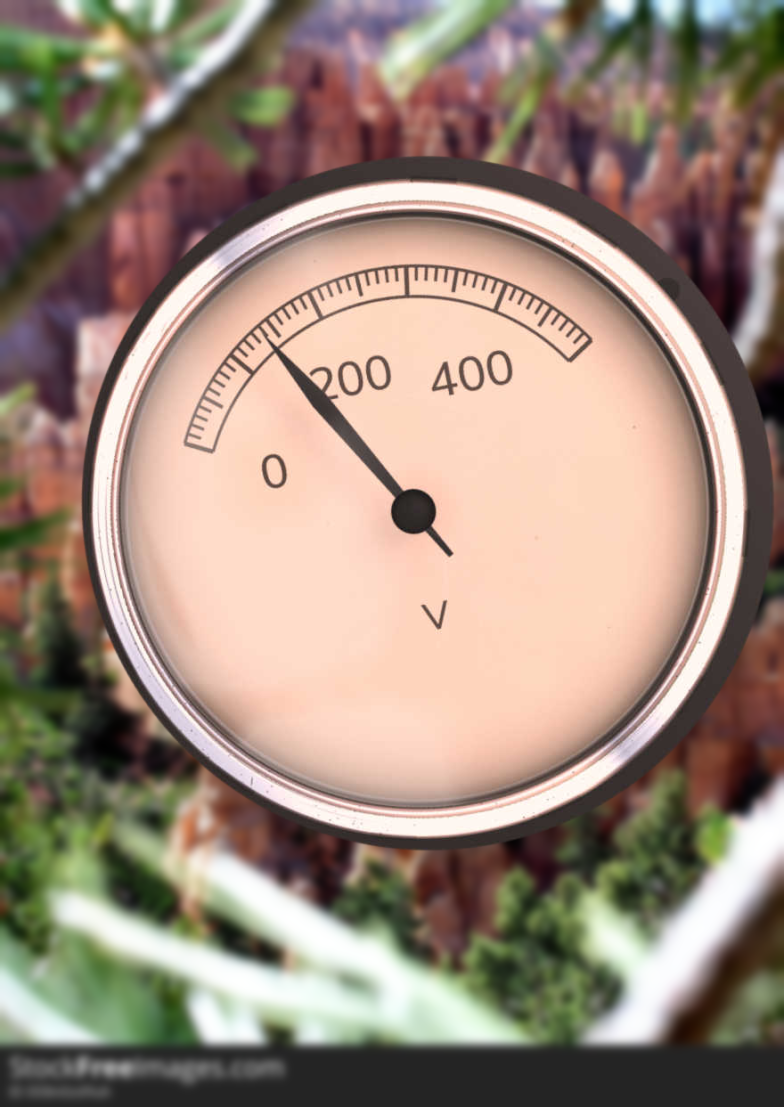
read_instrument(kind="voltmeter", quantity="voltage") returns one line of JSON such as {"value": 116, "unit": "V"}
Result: {"value": 140, "unit": "V"}
